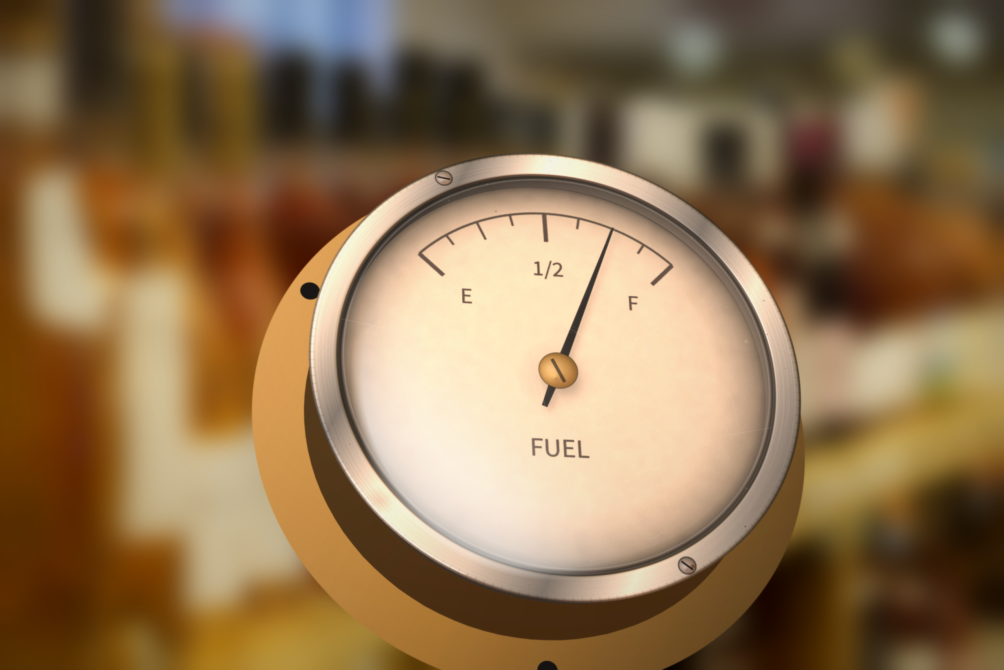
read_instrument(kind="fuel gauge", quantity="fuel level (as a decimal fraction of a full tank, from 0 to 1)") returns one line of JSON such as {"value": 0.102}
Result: {"value": 0.75}
